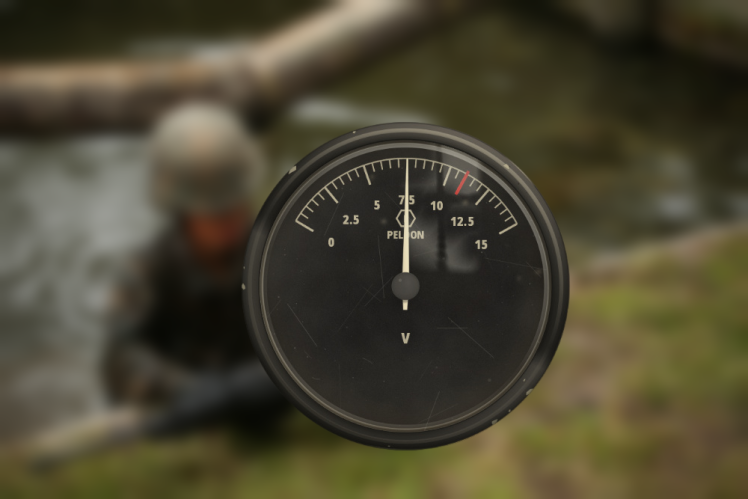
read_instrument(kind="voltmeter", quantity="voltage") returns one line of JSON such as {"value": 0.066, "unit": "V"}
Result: {"value": 7.5, "unit": "V"}
